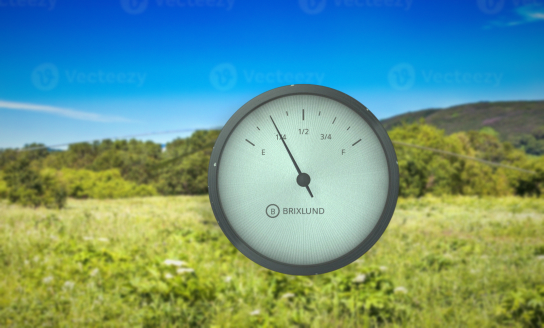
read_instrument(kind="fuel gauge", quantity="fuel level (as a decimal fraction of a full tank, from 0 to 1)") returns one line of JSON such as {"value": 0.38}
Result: {"value": 0.25}
